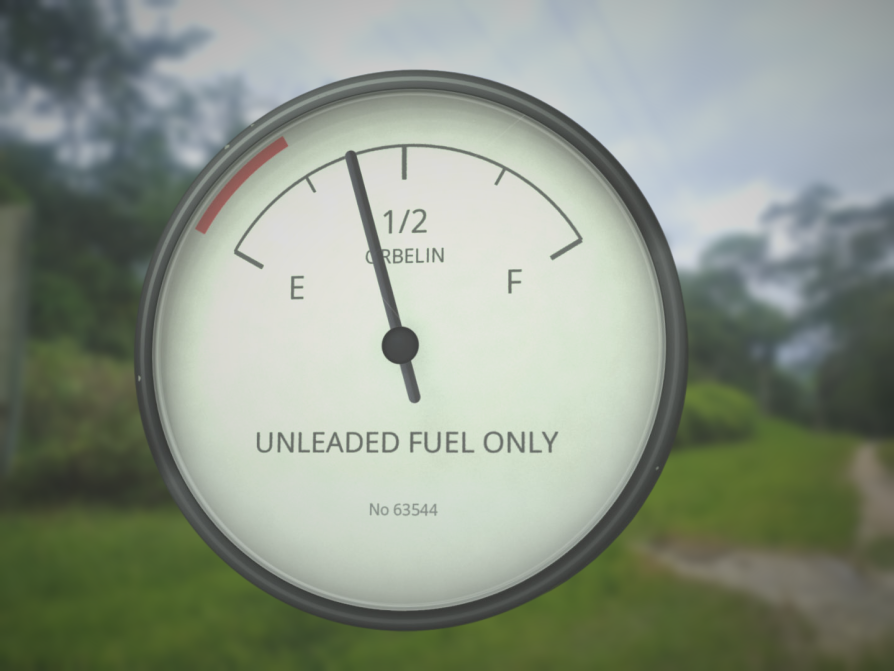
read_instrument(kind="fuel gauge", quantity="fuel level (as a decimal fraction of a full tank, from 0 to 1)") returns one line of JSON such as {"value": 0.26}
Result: {"value": 0.375}
